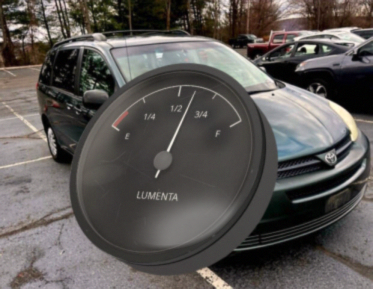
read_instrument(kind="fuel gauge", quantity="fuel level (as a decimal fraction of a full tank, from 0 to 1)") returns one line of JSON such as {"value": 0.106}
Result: {"value": 0.625}
